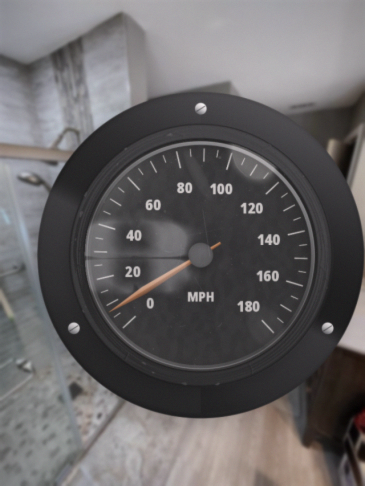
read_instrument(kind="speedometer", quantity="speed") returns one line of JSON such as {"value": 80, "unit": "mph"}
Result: {"value": 7.5, "unit": "mph"}
